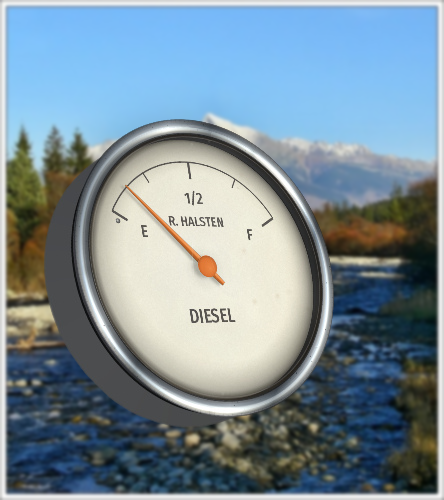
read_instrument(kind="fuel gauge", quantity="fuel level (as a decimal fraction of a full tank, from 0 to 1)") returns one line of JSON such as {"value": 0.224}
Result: {"value": 0.125}
